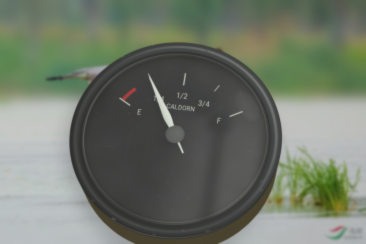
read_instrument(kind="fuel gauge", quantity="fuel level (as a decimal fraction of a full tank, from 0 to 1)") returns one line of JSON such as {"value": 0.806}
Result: {"value": 0.25}
